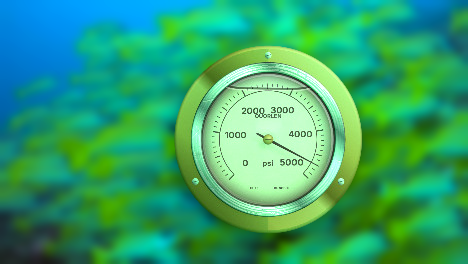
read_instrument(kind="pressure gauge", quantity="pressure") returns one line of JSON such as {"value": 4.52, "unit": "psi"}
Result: {"value": 4700, "unit": "psi"}
